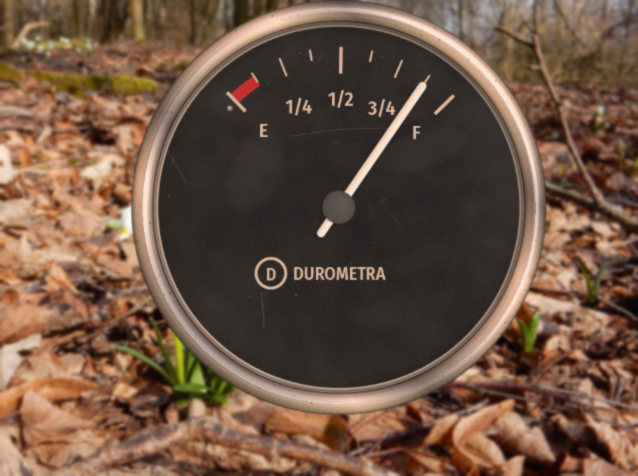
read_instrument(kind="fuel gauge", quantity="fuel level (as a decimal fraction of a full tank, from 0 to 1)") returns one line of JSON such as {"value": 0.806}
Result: {"value": 0.875}
